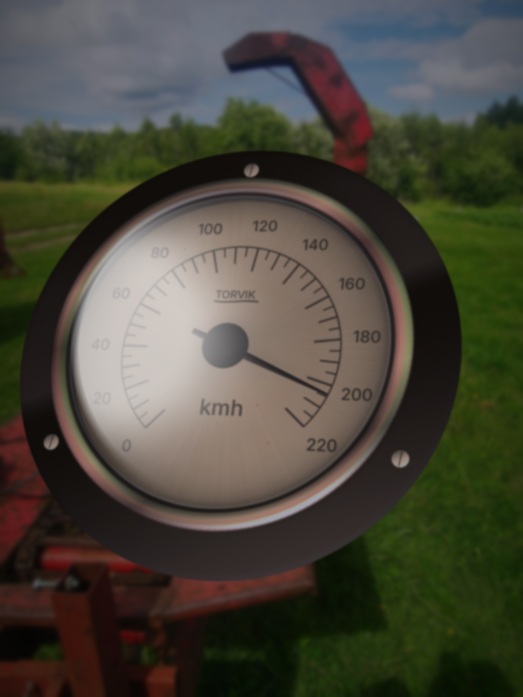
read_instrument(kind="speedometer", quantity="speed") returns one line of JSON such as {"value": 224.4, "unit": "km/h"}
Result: {"value": 205, "unit": "km/h"}
